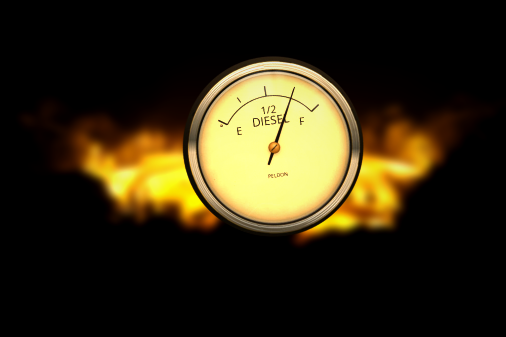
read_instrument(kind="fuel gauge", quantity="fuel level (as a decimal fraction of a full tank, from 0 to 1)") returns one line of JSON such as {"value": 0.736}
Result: {"value": 0.75}
